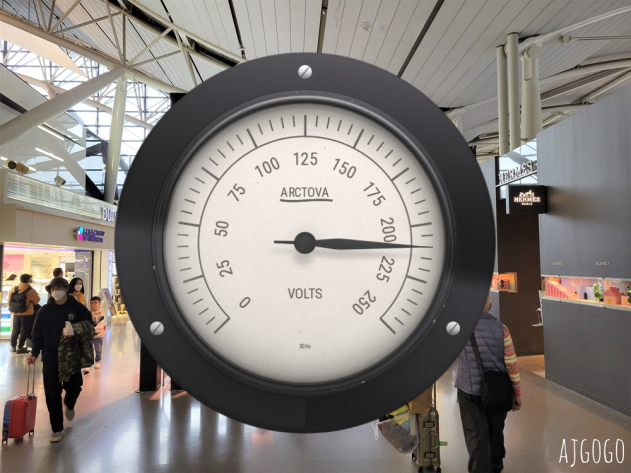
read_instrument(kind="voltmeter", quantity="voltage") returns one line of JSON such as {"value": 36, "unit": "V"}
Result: {"value": 210, "unit": "V"}
